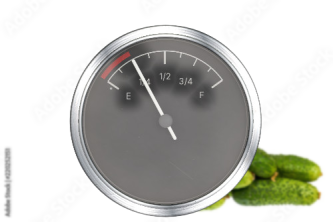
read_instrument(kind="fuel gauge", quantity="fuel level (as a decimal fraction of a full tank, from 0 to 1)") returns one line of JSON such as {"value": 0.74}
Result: {"value": 0.25}
